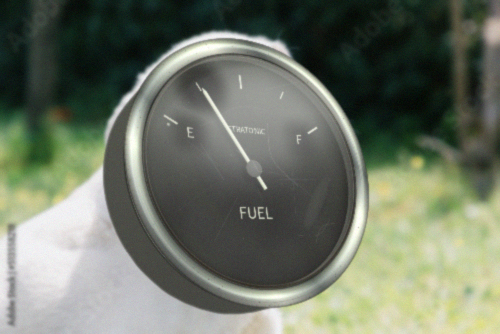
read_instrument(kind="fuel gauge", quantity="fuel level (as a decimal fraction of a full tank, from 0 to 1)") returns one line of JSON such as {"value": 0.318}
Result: {"value": 0.25}
